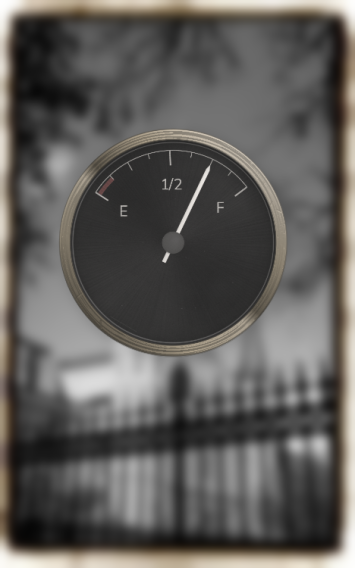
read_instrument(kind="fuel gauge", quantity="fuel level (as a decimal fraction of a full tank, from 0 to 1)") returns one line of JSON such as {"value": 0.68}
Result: {"value": 0.75}
